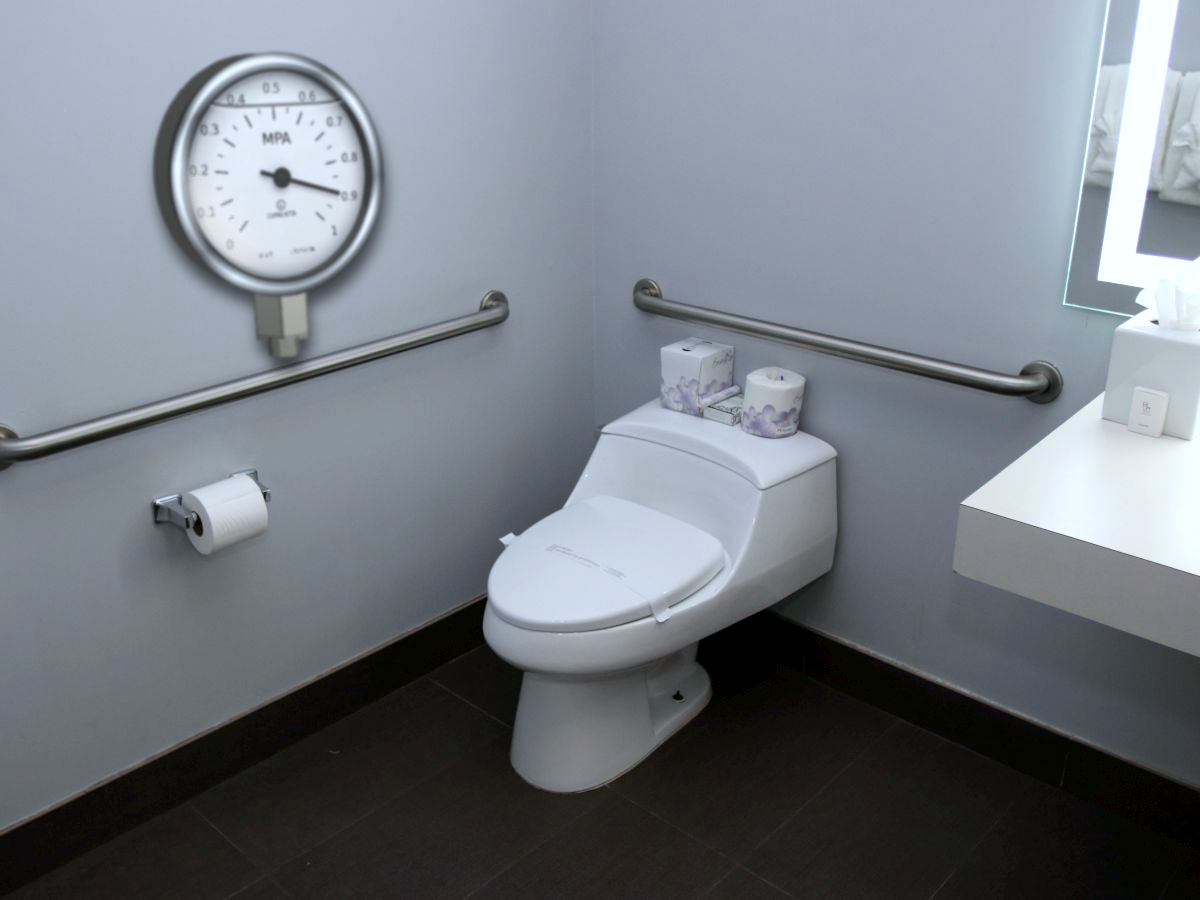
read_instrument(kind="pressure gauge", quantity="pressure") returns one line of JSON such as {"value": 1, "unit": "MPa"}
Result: {"value": 0.9, "unit": "MPa"}
